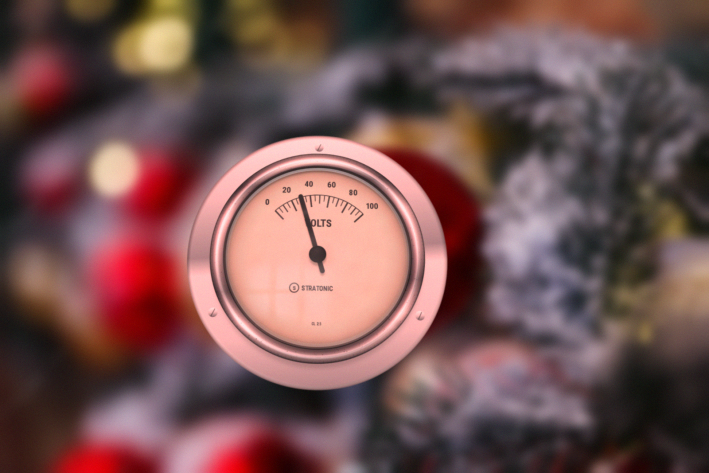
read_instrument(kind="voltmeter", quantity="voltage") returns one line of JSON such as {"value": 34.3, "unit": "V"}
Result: {"value": 30, "unit": "V"}
